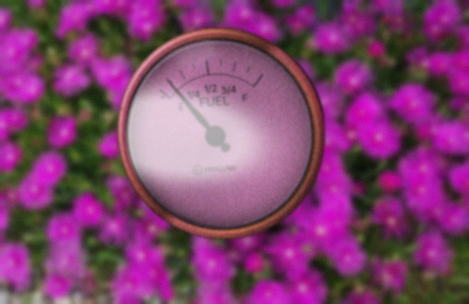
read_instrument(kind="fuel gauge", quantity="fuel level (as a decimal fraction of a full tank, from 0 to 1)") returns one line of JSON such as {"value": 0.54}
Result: {"value": 0.125}
